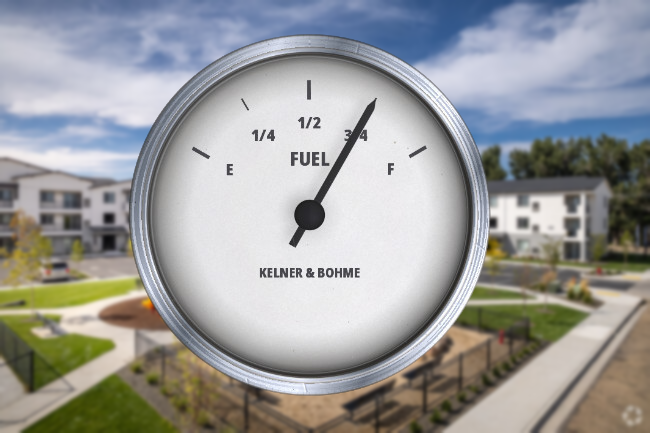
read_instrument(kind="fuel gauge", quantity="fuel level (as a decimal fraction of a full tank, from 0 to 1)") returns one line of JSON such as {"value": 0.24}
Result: {"value": 0.75}
